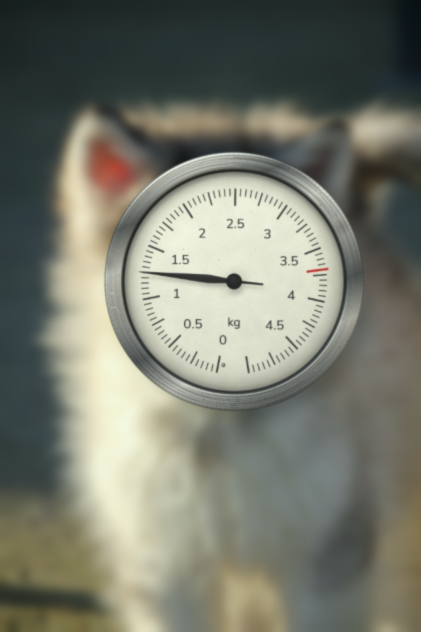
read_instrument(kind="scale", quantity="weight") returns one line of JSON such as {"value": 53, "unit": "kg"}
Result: {"value": 1.25, "unit": "kg"}
